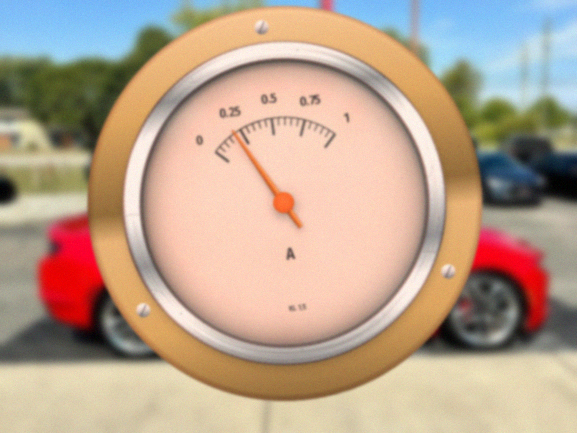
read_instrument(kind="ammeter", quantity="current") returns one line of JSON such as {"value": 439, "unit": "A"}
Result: {"value": 0.2, "unit": "A"}
